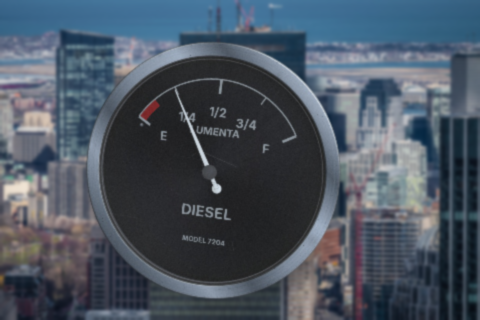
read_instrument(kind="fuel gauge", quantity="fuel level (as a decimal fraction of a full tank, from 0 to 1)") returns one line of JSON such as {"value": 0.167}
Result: {"value": 0.25}
